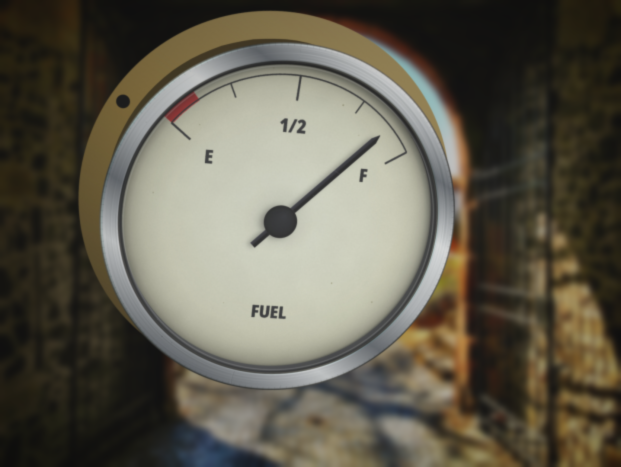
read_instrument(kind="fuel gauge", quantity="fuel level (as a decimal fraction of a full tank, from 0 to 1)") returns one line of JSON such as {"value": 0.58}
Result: {"value": 0.875}
